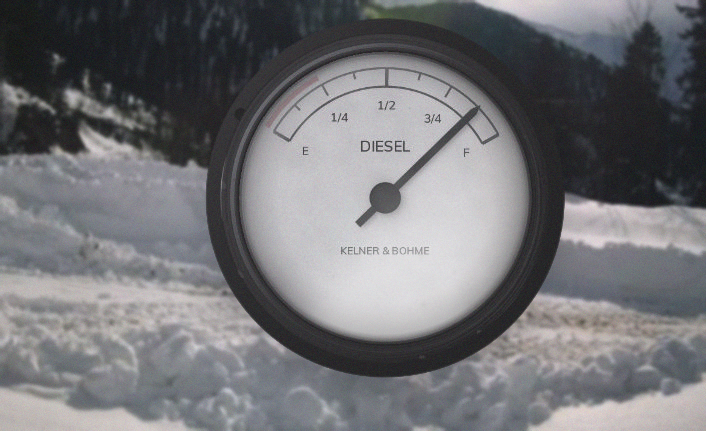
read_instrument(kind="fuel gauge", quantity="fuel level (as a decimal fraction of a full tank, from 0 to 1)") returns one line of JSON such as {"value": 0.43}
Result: {"value": 0.875}
